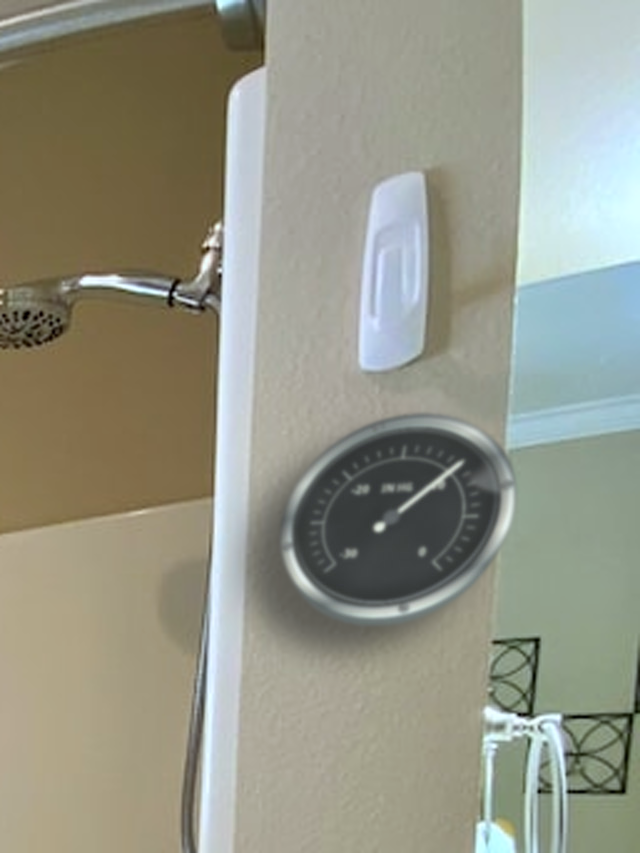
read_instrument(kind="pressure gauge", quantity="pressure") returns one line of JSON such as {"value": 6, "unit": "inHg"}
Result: {"value": -10, "unit": "inHg"}
